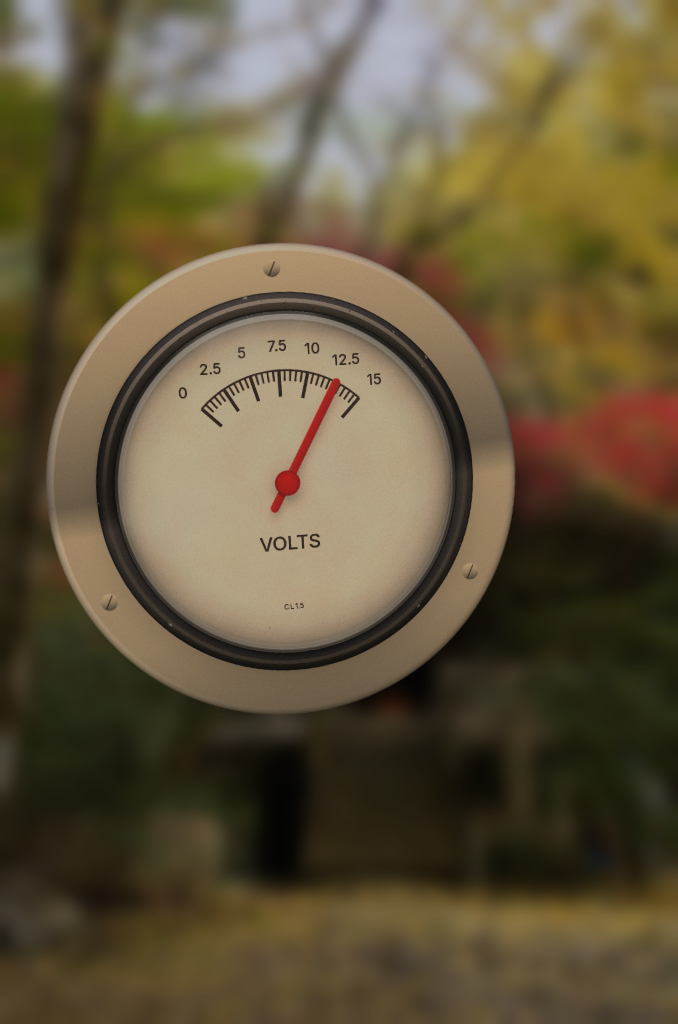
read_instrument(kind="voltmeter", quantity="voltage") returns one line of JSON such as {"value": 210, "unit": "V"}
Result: {"value": 12.5, "unit": "V"}
